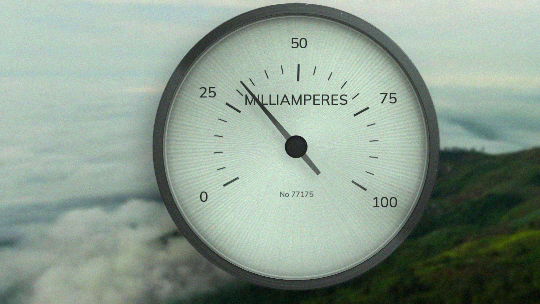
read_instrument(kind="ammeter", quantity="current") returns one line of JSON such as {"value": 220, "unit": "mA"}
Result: {"value": 32.5, "unit": "mA"}
